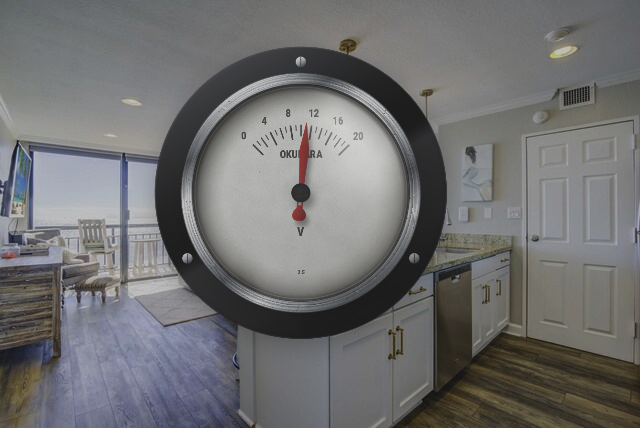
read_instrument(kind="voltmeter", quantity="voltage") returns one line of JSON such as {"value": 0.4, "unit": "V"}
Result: {"value": 11, "unit": "V"}
